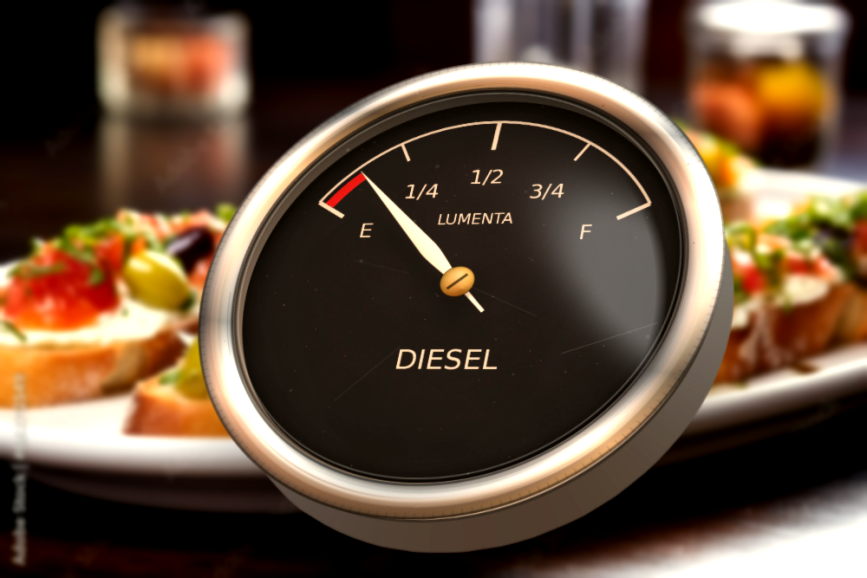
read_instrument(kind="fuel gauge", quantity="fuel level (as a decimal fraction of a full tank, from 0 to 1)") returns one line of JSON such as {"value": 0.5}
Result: {"value": 0.125}
